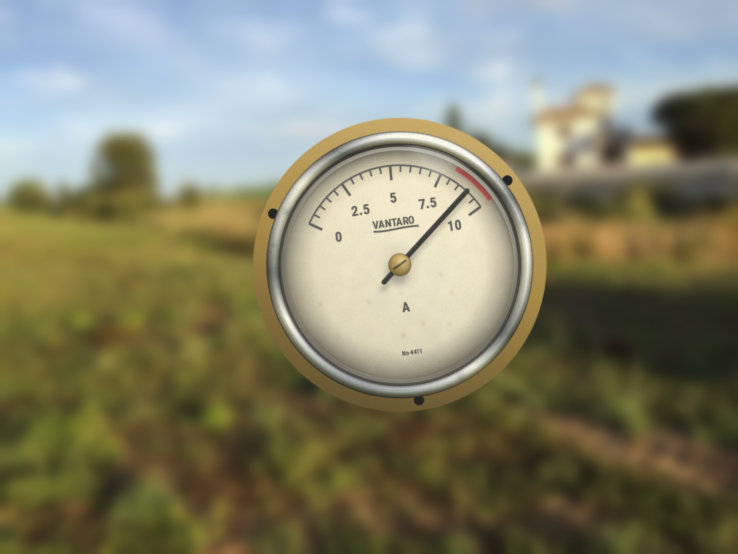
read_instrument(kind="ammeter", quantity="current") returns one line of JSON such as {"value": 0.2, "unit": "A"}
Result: {"value": 9, "unit": "A"}
